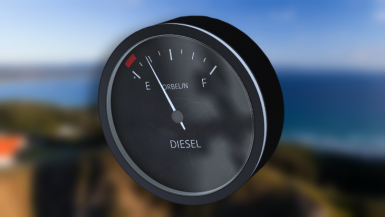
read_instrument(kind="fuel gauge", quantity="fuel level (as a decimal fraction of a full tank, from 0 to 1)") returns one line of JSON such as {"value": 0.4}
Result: {"value": 0.25}
